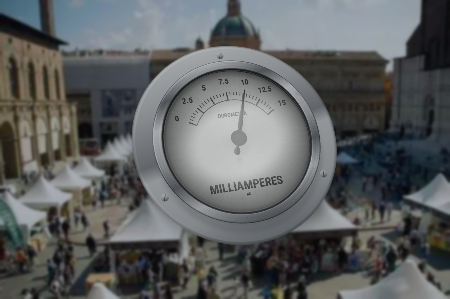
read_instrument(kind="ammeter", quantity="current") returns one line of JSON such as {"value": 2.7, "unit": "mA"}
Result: {"value": 10, "unit": "mA"}
